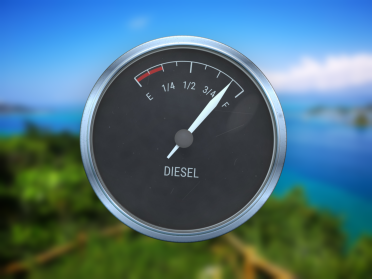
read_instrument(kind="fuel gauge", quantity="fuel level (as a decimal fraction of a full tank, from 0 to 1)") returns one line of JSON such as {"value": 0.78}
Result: {"value": 0.875}
